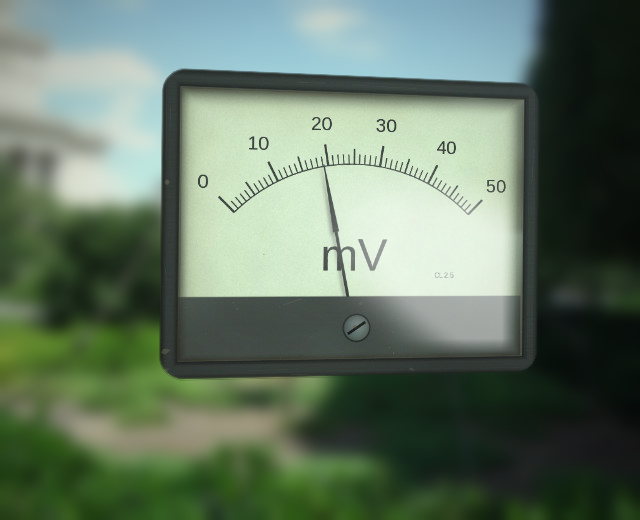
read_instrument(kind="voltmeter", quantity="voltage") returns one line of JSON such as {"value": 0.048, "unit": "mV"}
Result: {"value": 19, "unit": "mV"}
